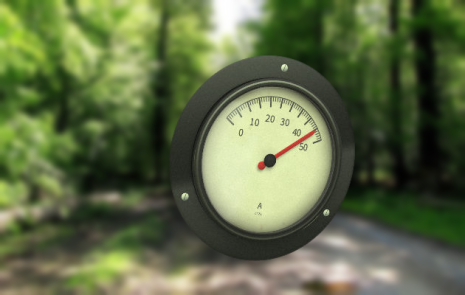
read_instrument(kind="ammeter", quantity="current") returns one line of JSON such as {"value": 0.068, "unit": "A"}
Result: {"value": 45, "unit": "A"}
